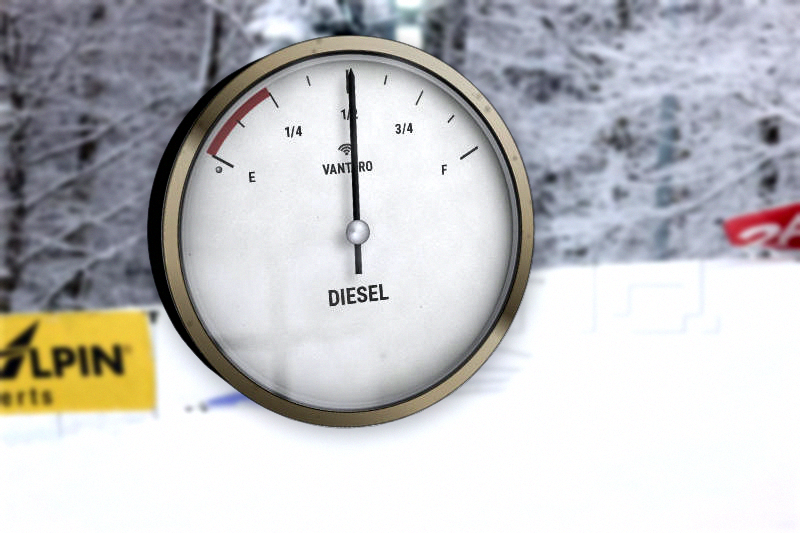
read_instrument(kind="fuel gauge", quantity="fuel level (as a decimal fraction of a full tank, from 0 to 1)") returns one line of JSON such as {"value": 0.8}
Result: {"value": 0.5}
